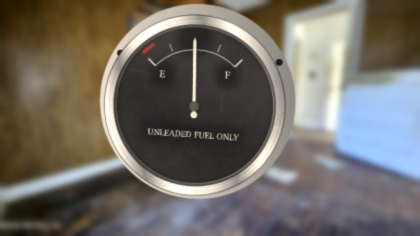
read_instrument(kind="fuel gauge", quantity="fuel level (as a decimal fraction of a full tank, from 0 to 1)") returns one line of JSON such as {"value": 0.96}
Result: {"value": 0.5}
